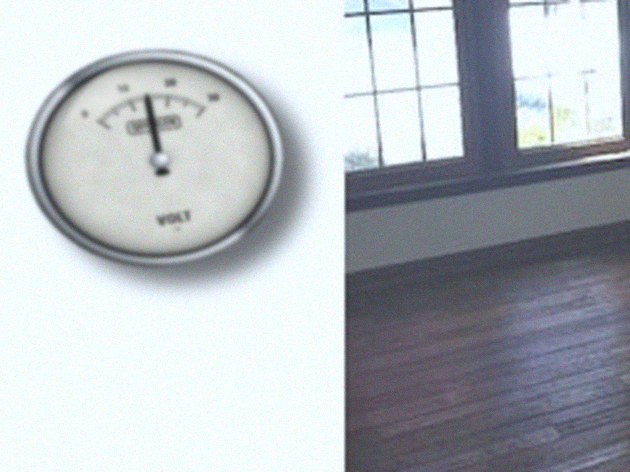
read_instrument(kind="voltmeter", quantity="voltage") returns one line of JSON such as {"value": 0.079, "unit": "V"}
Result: {"value": 15, "unit": "V"}
